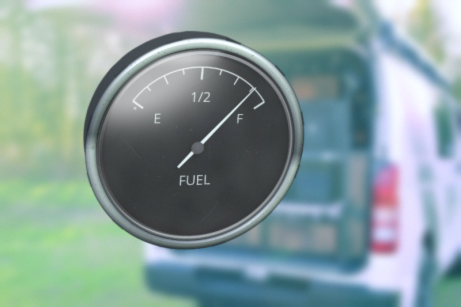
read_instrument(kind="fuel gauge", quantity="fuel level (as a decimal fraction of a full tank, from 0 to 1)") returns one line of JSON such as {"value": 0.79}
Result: {"value": 0.875}
